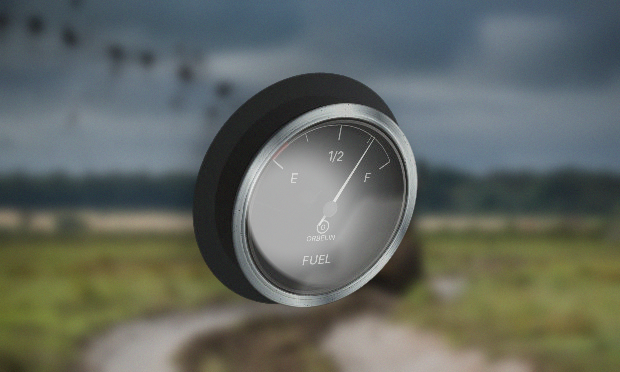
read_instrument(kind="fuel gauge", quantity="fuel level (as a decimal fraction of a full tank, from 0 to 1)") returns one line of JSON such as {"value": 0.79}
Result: {"value": 0.75}
